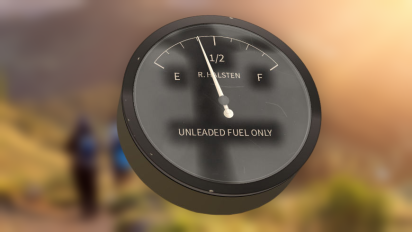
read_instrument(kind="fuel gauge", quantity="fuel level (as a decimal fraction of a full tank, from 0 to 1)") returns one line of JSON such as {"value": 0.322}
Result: {"value": 0.375}
